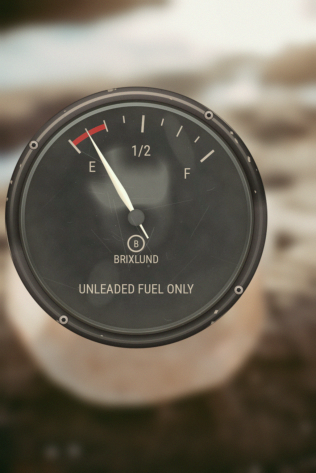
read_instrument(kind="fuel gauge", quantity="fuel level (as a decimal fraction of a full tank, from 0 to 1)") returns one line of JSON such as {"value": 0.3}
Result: {"value": 0.125}
